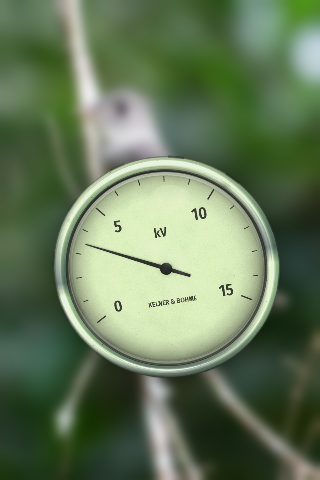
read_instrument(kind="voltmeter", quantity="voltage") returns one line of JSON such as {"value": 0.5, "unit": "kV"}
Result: {"value": 3.5, "unit": "kV"}
